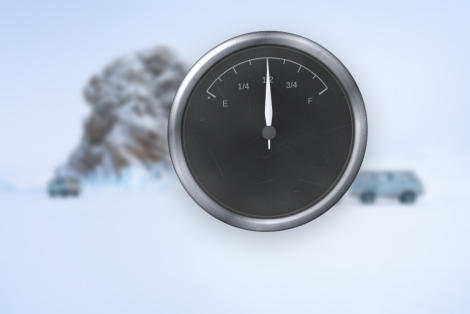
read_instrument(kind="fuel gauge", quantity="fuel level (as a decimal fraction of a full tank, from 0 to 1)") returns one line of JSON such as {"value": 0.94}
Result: {"value": 0.5}
